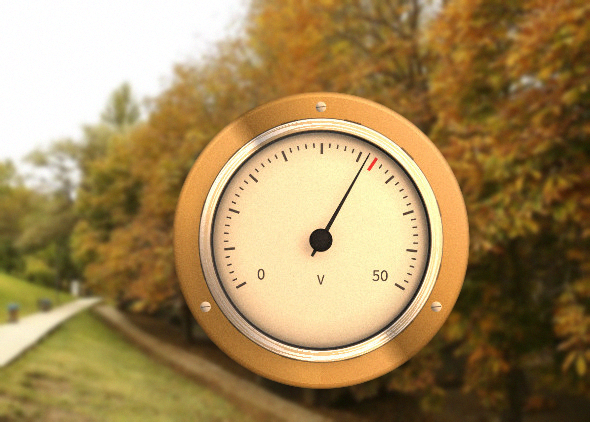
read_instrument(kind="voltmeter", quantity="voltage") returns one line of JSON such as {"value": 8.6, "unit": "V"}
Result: {"value": 31, "unit": "V"}
